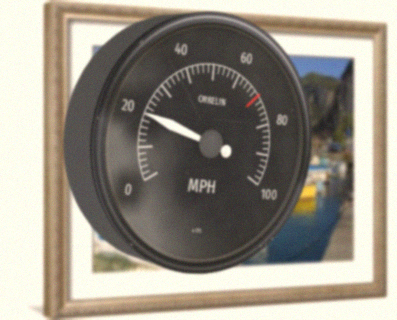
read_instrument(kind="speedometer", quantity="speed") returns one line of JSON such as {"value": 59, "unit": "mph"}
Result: {"value": 20, "unit": "mph"}
